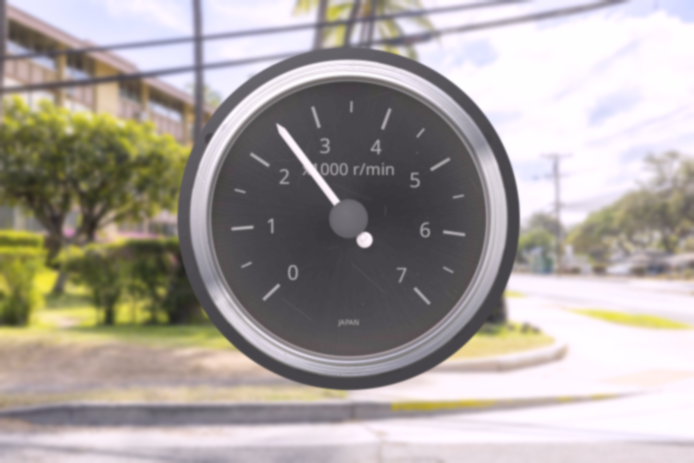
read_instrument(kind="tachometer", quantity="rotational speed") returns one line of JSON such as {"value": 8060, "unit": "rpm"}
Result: {"value": 2500, "unit": "rpm"}
